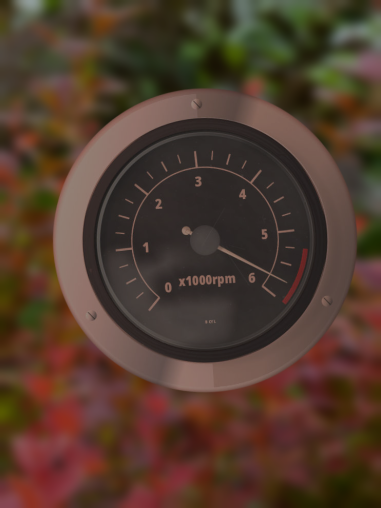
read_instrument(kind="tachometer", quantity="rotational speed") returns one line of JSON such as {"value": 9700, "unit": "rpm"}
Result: {"value": 5750, "unit": "rpm"}
